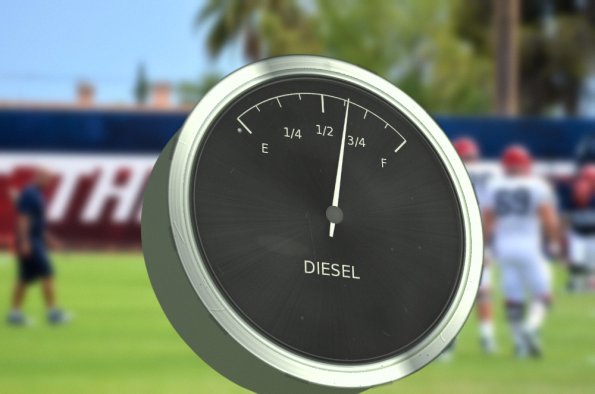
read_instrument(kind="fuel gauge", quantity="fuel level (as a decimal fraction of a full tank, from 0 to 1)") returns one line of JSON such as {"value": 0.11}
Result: {"value": 0.625}
